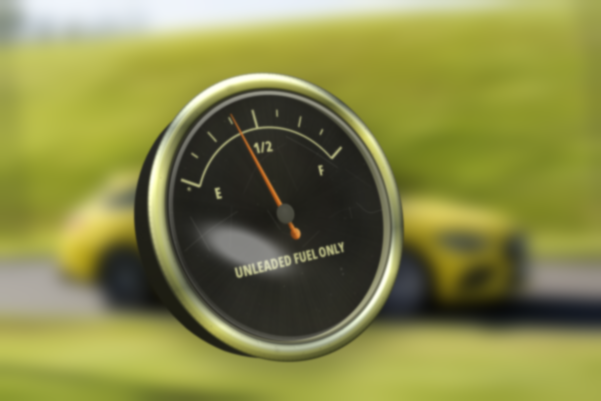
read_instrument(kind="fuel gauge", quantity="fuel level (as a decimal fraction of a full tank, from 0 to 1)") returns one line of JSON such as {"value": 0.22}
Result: {"value": 0.375}
